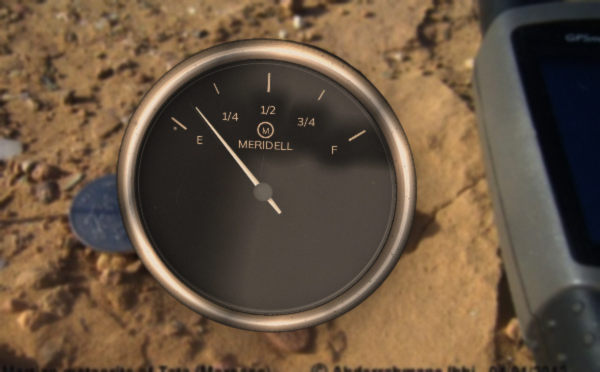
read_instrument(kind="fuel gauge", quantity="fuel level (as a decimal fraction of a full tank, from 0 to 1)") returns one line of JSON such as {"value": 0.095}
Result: {"value": 0.125}
